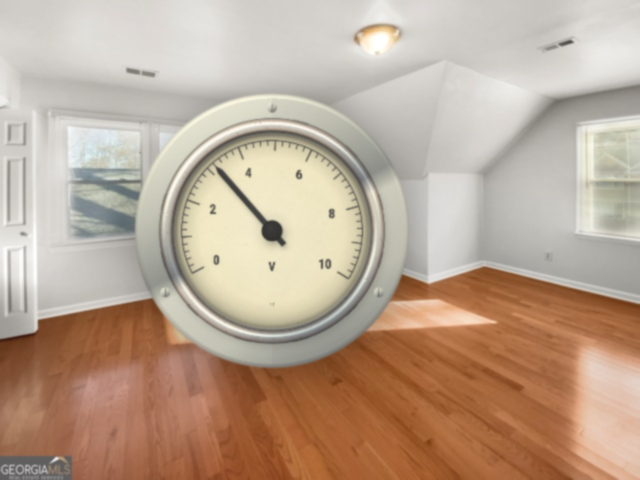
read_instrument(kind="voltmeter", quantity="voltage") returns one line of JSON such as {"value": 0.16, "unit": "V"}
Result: {"value": 3.2, "unit": "V"}
